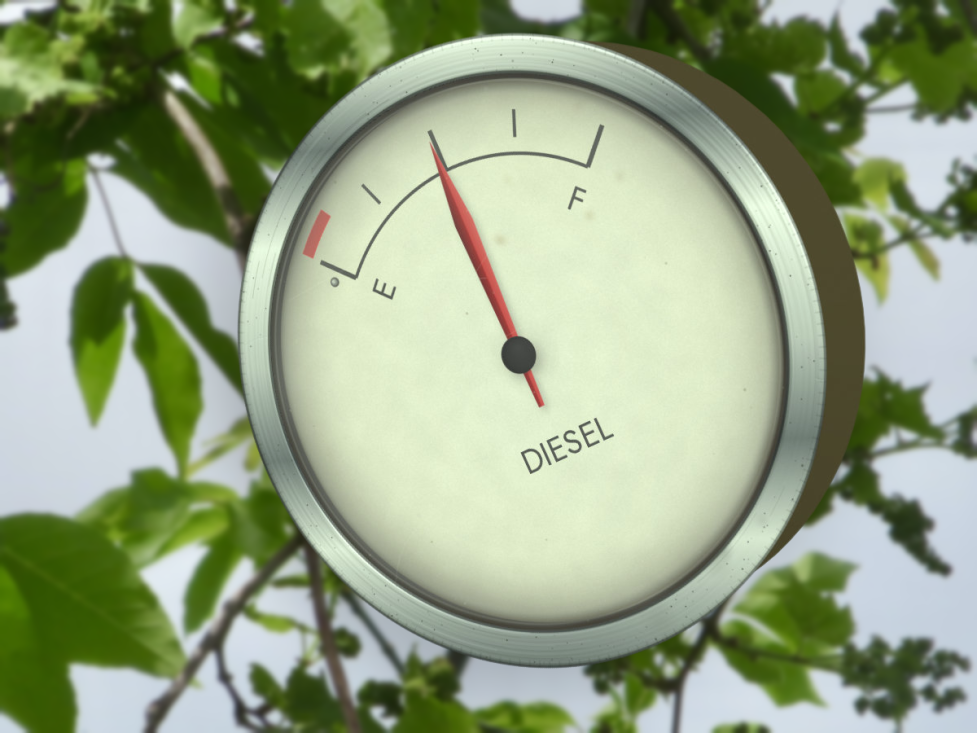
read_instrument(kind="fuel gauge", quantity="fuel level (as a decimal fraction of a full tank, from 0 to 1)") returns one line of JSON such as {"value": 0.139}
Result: {"value": 0.5}
